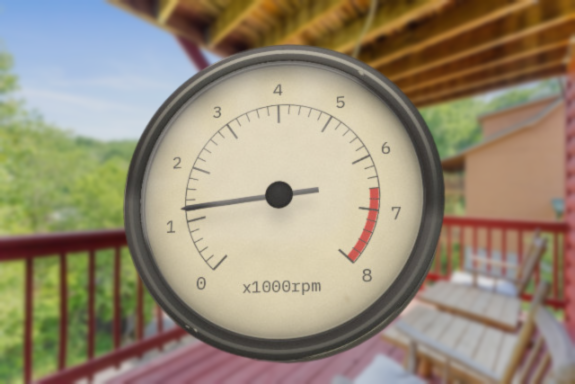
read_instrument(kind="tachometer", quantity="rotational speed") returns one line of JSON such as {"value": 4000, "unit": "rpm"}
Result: {"value": 1200, "unit": "rpm"}
